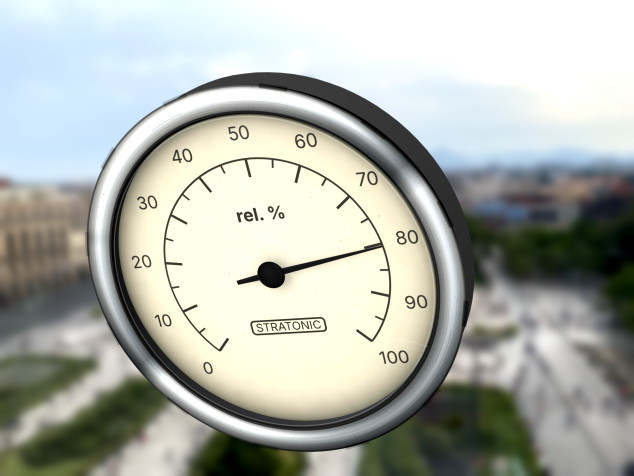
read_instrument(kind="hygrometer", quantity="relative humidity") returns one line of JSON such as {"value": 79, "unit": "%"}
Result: {"value": 80, "unit": "%"}
